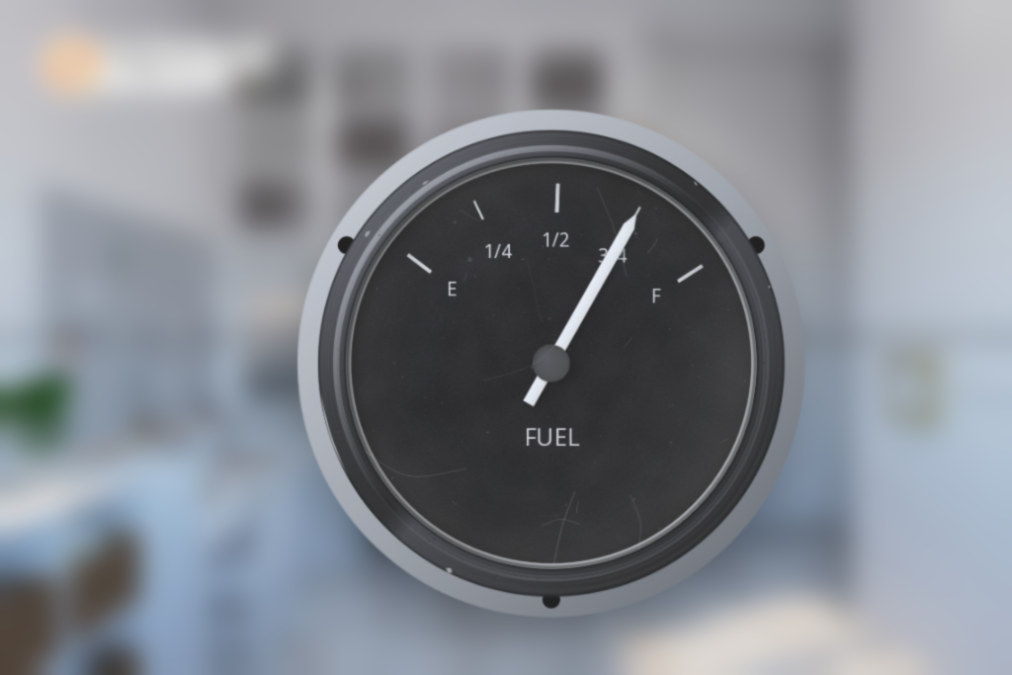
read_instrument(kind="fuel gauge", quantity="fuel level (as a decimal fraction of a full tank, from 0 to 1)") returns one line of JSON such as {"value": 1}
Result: {"value": 0.75}
